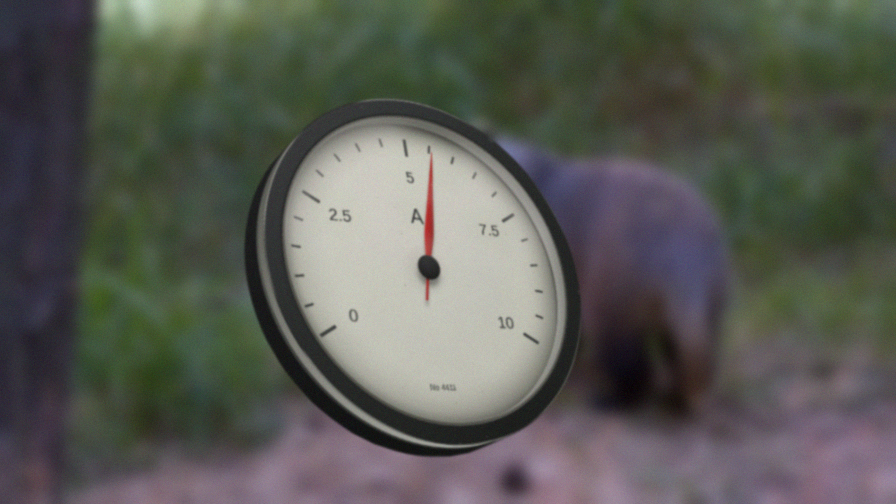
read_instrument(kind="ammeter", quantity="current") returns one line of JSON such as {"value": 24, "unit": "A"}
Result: {"value": 5.5, "unit": "A"}
